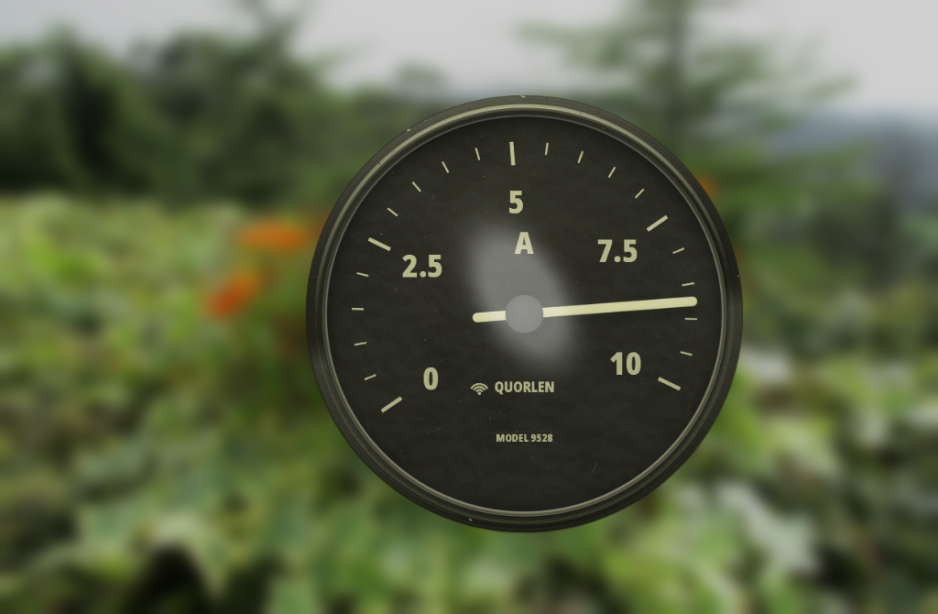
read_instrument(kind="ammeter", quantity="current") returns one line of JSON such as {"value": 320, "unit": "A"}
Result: {"value": 8.75, "unit": "A"}
